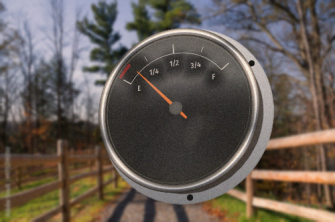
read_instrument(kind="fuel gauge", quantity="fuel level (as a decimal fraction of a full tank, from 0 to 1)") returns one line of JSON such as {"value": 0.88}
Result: {"value": 0.125}
